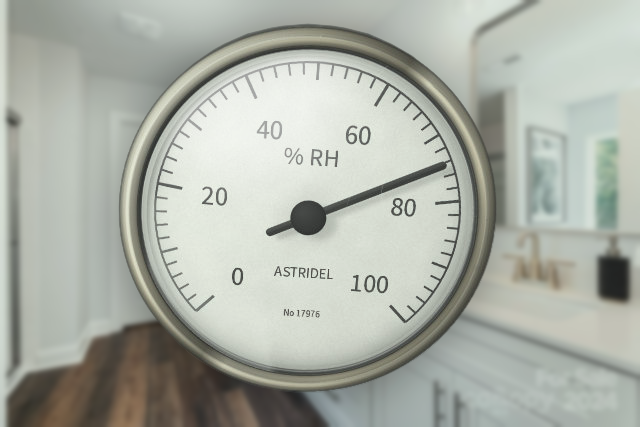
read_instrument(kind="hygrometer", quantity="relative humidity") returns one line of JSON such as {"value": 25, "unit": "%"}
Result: {"value": 74, "unit": "%"}
